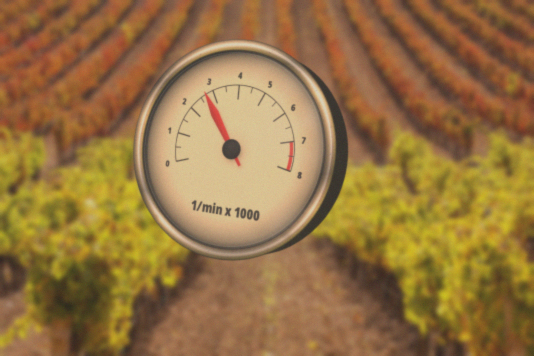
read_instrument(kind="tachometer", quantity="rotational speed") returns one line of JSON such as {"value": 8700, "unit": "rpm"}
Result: {"value": 2750, "unit": "rpm"}
